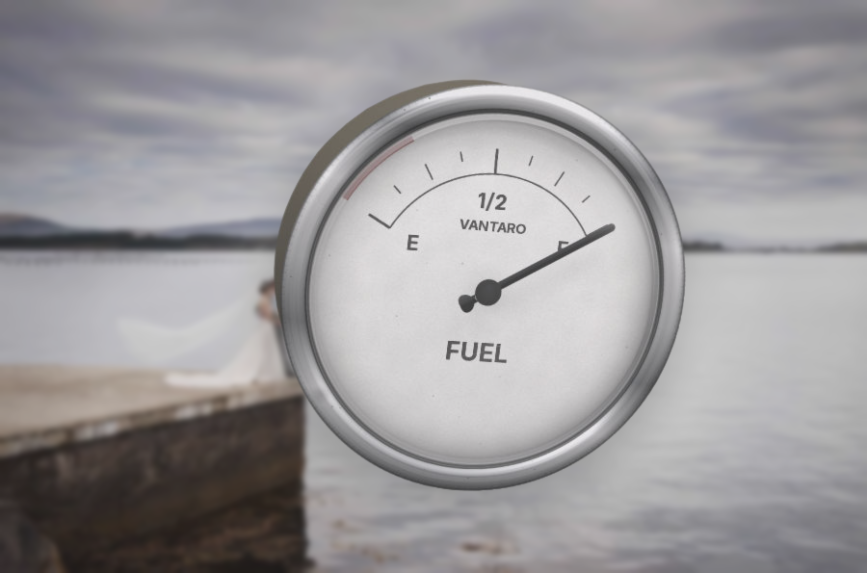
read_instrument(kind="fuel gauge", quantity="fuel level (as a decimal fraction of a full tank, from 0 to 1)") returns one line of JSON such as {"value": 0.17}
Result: {"value": 1}
